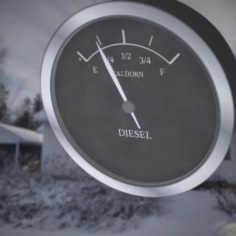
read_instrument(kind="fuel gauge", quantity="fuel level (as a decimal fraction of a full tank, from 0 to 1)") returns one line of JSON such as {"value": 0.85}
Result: {"value": 0.25}
